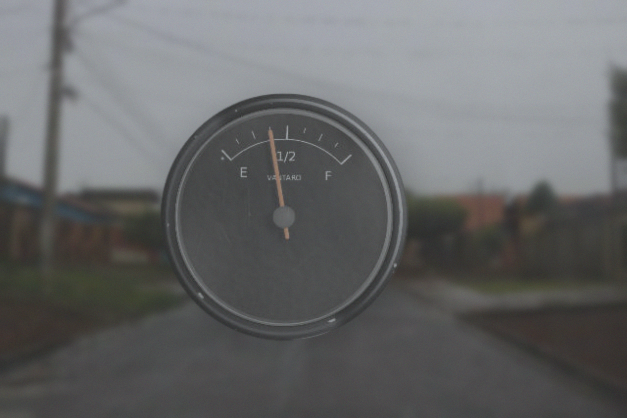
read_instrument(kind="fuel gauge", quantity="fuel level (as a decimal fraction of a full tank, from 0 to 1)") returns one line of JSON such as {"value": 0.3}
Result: {"value": 0.375}
